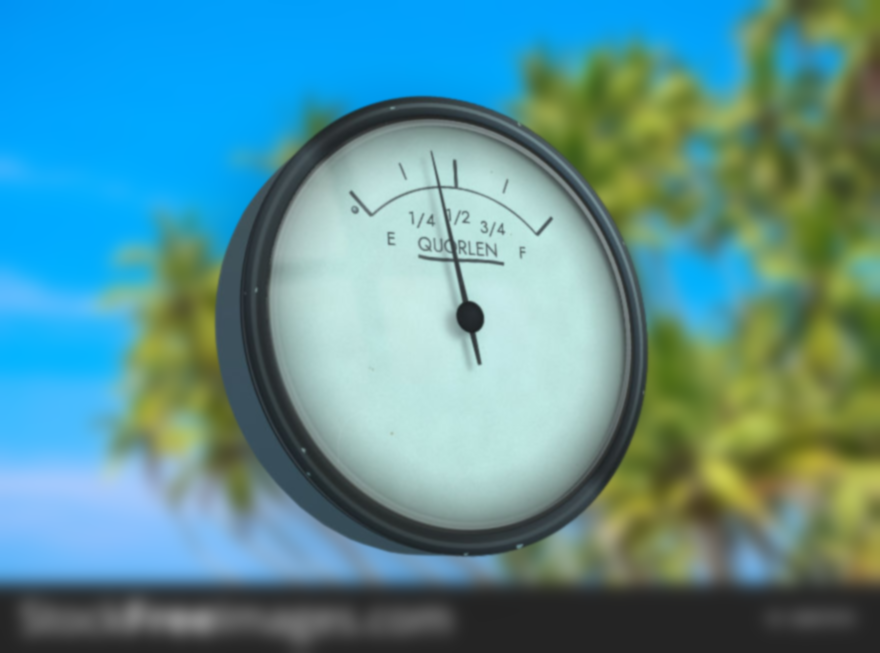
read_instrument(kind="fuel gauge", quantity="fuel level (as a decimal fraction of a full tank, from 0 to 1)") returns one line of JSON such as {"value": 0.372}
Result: {"value": 0.375}
